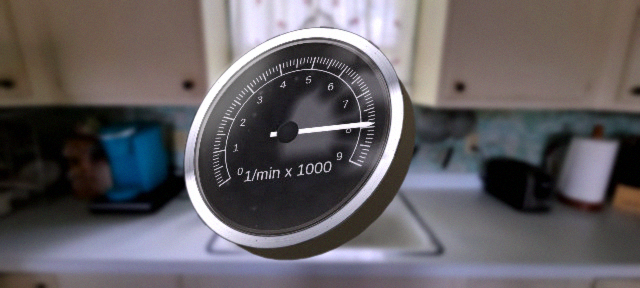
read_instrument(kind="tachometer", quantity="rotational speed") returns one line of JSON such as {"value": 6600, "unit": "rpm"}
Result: {"value": 8000, "unit": "rpm"}
